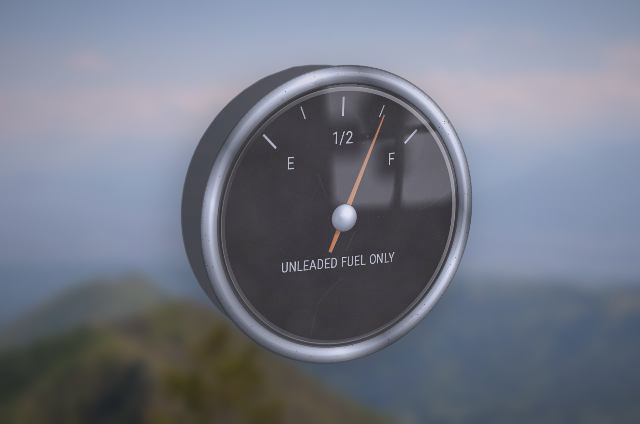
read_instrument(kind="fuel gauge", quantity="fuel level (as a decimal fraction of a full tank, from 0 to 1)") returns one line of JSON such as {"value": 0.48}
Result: {"value": 0.75}
